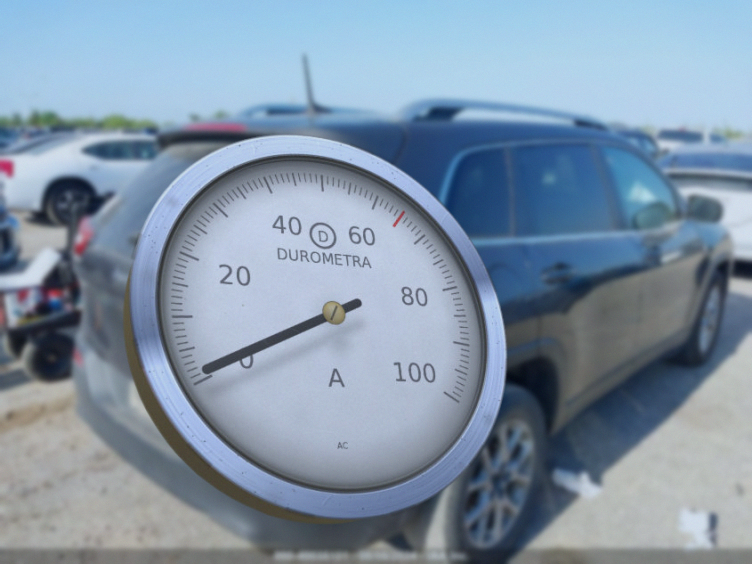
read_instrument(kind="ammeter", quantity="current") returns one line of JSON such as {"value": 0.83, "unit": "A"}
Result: {"value": 1, "unit": "A"}
